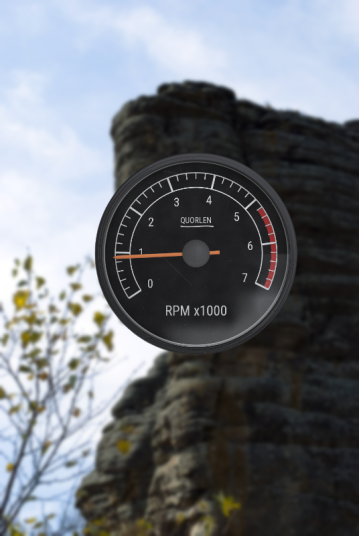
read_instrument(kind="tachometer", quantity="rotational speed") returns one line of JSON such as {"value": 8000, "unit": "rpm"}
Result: {"value": 900, "unit": "rpm"}
